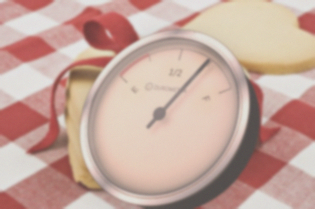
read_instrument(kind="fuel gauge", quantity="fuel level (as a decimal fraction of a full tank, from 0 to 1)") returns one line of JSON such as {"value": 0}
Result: {"value": 0.75}
